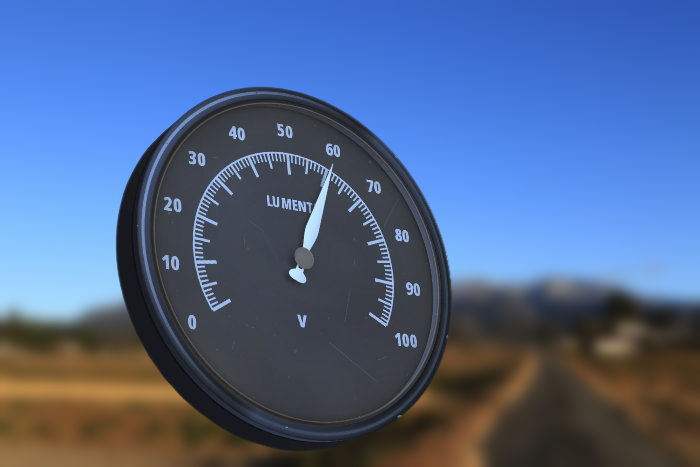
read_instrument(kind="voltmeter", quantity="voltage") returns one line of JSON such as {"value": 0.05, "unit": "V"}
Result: {"value": 60, "unit": "V"}
